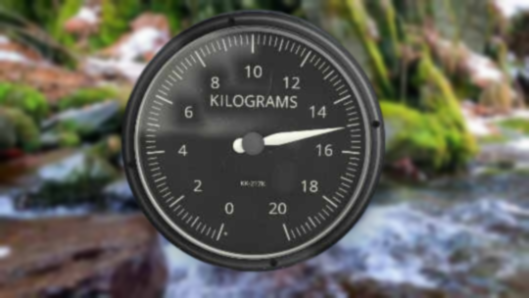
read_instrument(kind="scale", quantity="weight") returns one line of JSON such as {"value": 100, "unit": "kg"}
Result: {"value": 15, "unit": "kg"}
